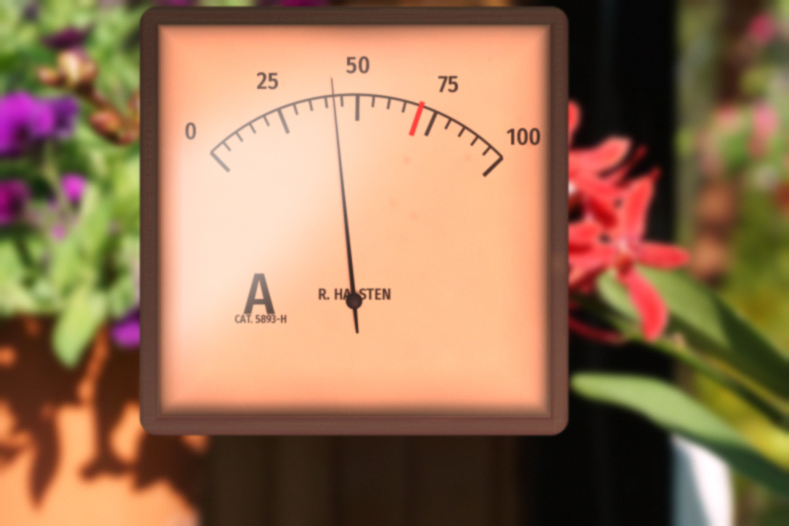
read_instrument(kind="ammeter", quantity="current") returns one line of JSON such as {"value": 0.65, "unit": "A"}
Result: {"value": 42.5, "unit": "A"}
